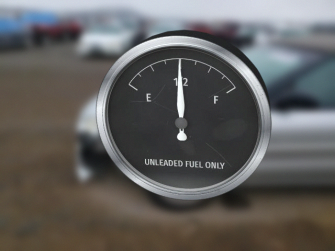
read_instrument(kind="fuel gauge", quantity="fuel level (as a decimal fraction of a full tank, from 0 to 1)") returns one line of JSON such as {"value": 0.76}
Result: {"value": 0.5}
